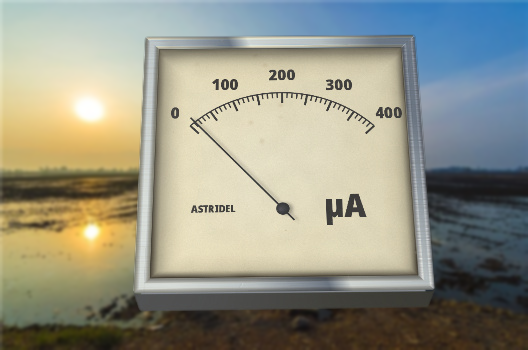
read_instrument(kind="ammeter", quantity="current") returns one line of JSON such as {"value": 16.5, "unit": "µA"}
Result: {"value": 10, "unit": "µA"}
